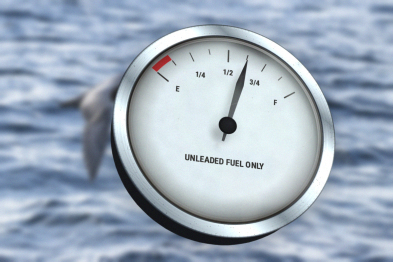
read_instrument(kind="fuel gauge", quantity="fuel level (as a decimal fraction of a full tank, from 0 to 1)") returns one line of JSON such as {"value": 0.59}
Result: {"value": 0.625}
